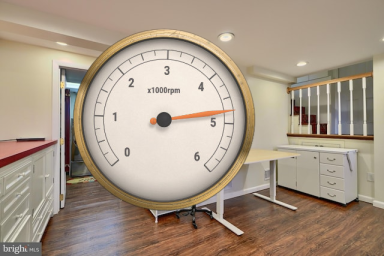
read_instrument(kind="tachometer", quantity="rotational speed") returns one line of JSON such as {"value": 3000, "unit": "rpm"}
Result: {"value": 4750, "unit": "rpm"}
